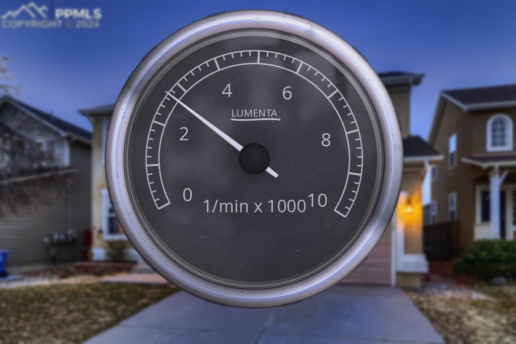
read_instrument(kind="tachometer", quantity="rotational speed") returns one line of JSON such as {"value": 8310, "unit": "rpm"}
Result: {"value": 2700, "unit": "rpm"}
